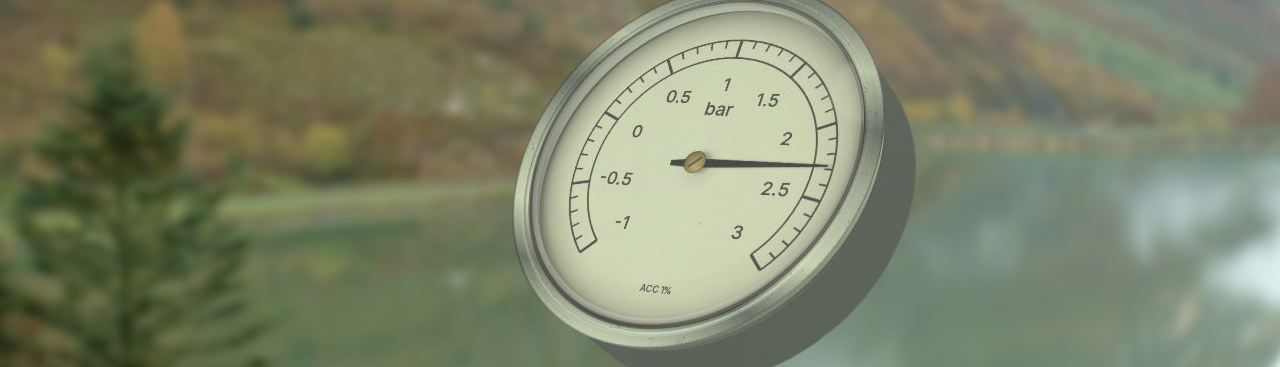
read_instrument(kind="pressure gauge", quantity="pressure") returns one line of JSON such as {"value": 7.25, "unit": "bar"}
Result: {"value": 2.3, "unit": "bar"}
